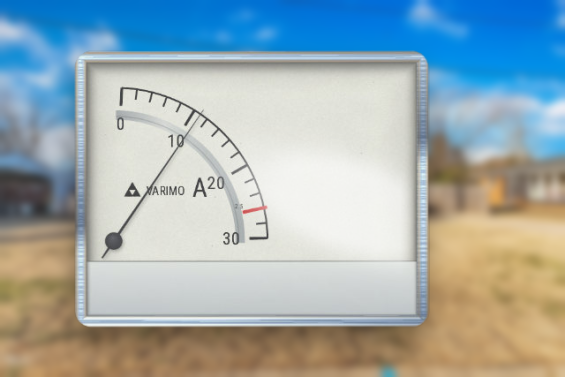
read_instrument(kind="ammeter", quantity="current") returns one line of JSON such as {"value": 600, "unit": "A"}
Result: {"value": 11, "unit": "A"}
